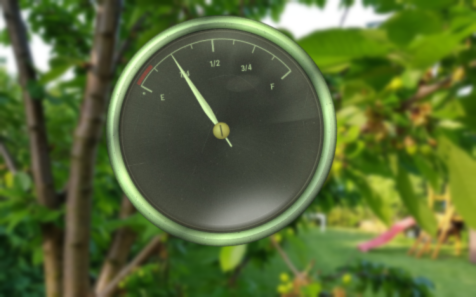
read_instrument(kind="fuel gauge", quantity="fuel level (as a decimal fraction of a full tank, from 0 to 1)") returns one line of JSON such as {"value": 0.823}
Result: {"value": 0.25}
